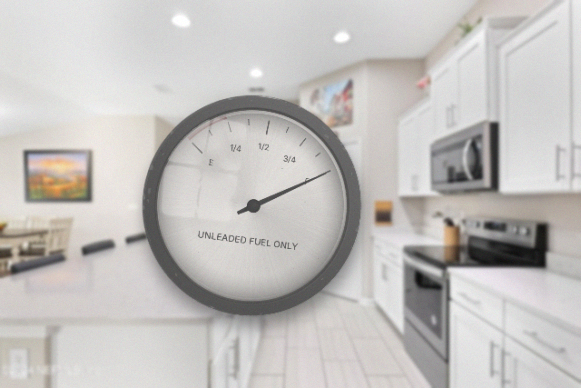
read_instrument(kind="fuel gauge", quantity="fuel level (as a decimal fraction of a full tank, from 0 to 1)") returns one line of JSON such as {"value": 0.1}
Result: {"value": 1}
